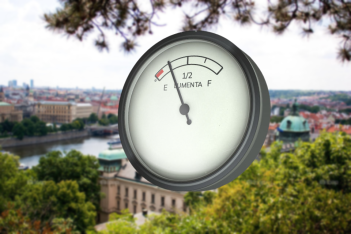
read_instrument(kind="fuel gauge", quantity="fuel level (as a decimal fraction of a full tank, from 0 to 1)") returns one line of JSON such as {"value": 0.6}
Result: {"value": 0.25}
